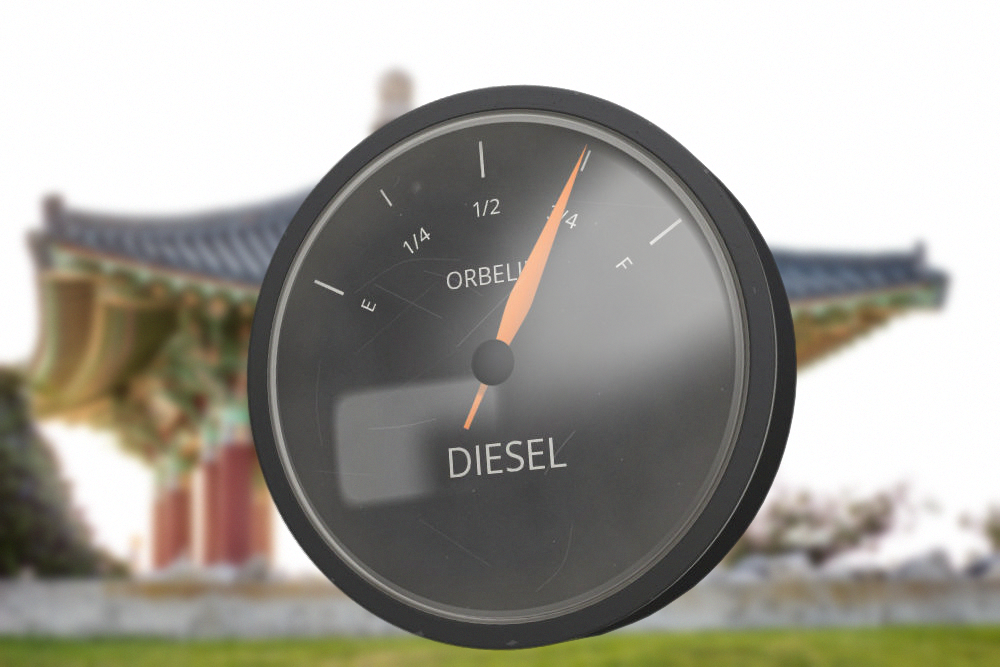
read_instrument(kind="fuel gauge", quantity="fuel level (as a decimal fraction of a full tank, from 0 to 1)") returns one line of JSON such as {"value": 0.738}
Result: {"value": 0.75}
